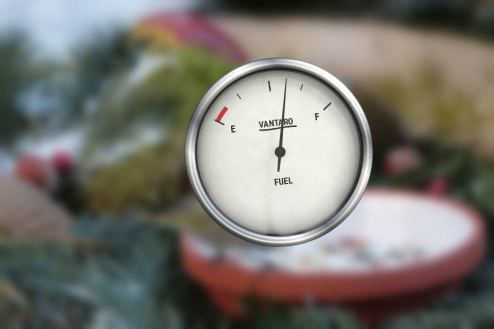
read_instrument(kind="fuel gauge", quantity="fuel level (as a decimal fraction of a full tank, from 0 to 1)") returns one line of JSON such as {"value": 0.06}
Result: {"value": 0.625}
